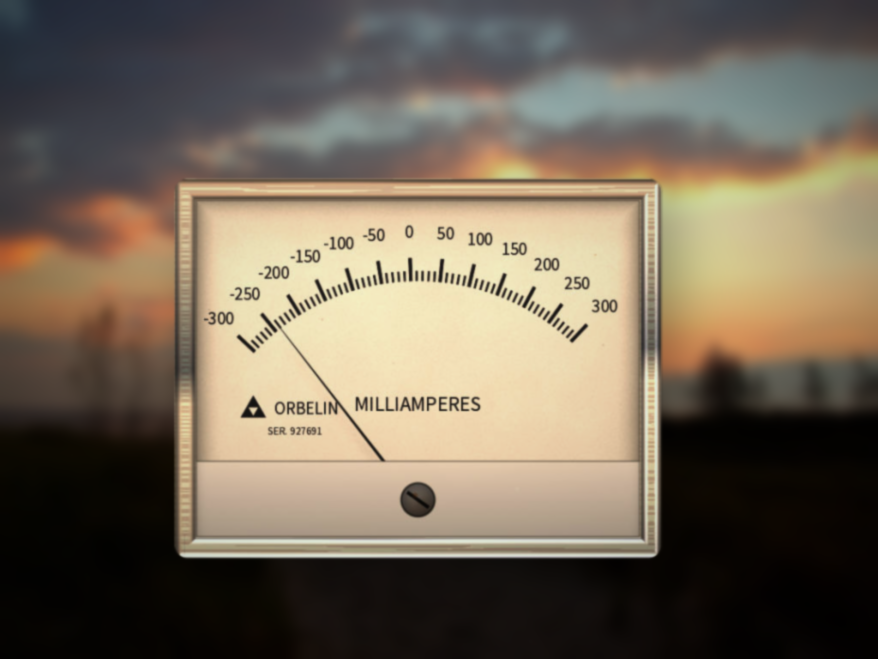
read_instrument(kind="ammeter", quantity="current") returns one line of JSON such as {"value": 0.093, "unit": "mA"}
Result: {"value": -240, "unit": "mA"}
